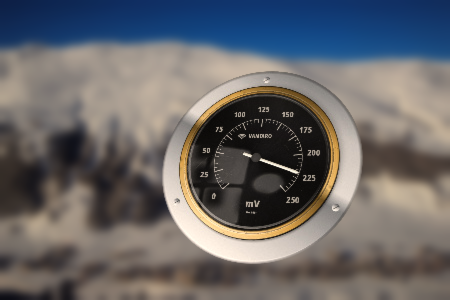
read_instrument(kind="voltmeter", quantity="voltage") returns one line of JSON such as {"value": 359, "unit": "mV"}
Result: {"value": 225, "unit": "mV"}
